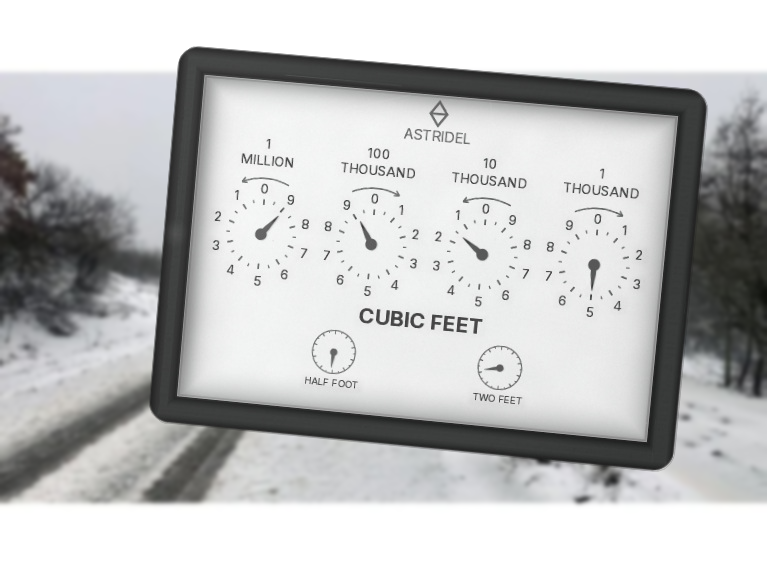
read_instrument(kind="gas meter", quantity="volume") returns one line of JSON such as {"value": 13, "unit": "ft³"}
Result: {"value": 891500, "unit": "ft³"}
